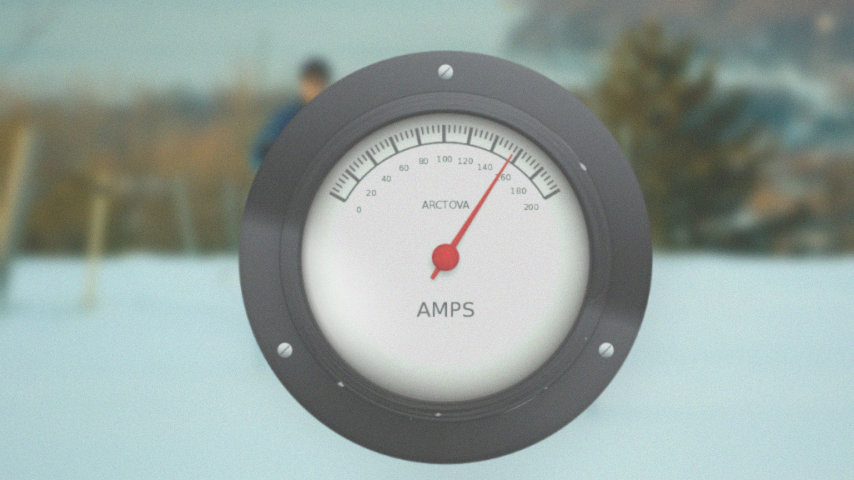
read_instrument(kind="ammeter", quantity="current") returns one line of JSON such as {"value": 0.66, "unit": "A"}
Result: {"value": 156, "unit": "A"}
